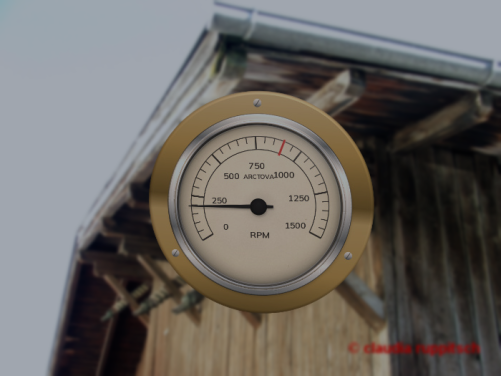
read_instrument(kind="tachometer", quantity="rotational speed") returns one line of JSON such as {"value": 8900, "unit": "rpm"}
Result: {"value": 200, "unit": "rpm"}
